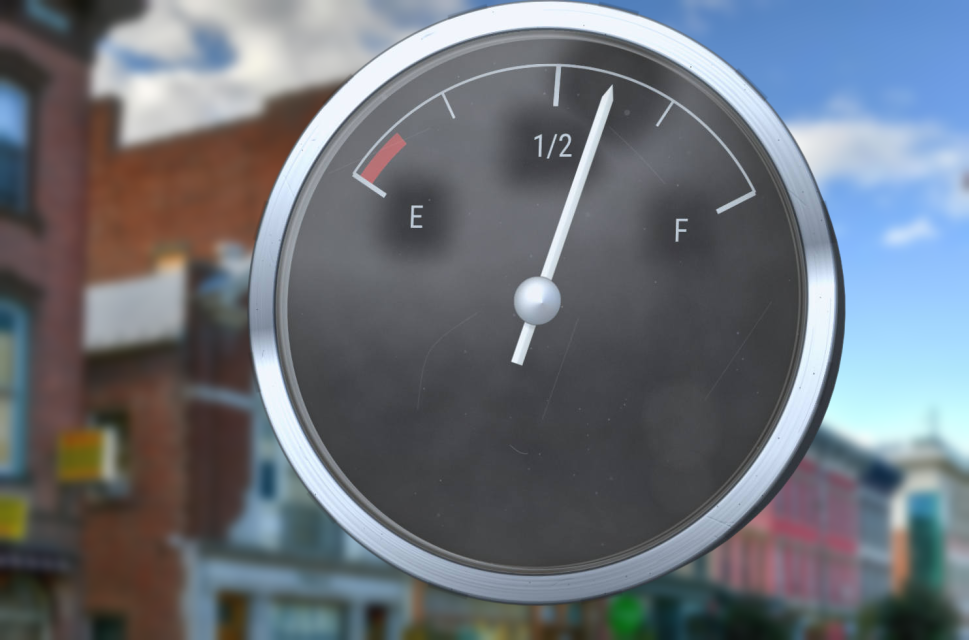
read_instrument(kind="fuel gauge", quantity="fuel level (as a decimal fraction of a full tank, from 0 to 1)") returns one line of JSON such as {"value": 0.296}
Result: {"value": 0.625}
